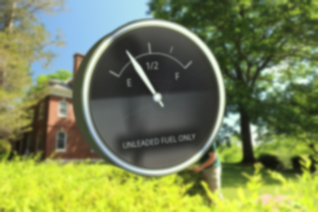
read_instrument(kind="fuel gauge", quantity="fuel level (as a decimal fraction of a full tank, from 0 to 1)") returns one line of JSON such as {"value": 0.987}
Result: {"value": 0.25}
